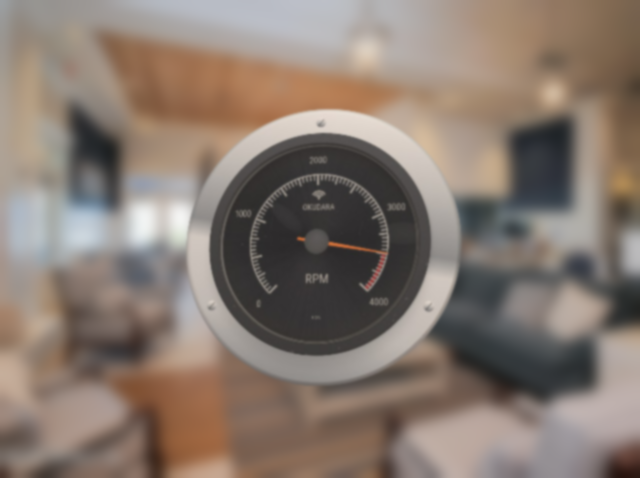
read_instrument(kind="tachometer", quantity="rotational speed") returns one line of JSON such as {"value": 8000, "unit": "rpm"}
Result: {"value": 3500, "unit": "rpm"}
